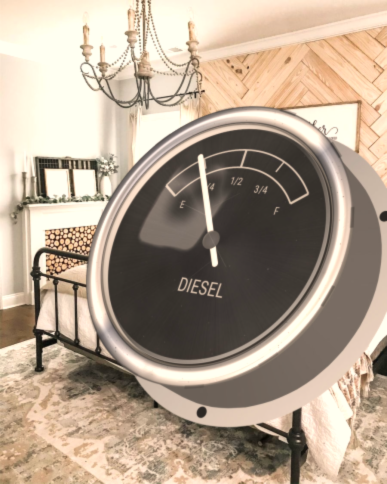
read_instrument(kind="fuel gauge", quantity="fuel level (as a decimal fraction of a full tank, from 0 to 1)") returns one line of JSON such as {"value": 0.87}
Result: {"value": 0.25}
